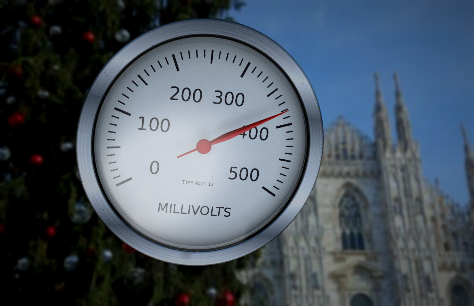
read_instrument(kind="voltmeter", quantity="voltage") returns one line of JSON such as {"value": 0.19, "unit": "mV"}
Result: {"value": 380, "unit": "mV"}
